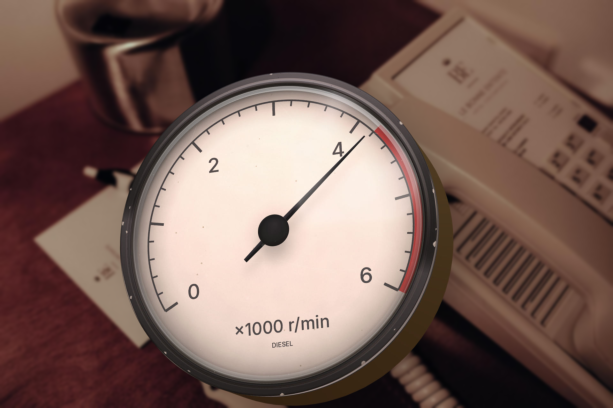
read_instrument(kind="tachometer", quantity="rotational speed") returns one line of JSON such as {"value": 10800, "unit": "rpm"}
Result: {"value": 4200, "unit": "rpm"}
